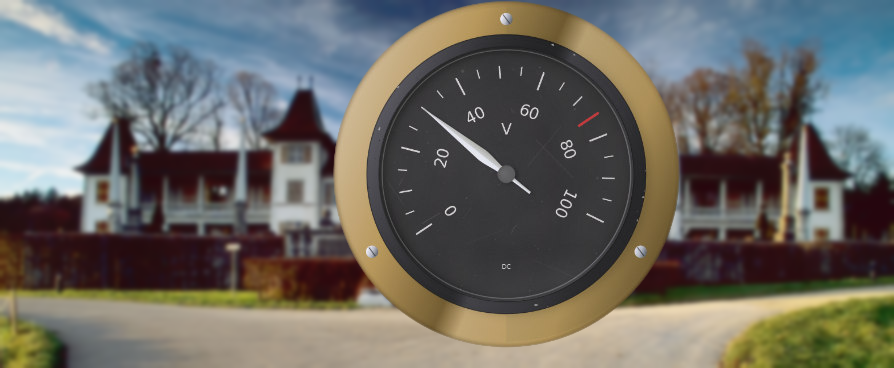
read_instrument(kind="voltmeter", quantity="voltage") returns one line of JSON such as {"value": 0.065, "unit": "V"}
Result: {"value": 30, "unit": "V"}
